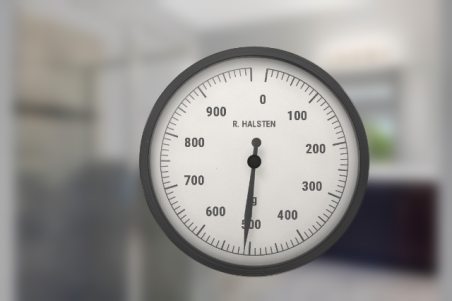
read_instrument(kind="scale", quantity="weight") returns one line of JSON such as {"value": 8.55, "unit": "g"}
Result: {"value": 510, "unit": "g"}
